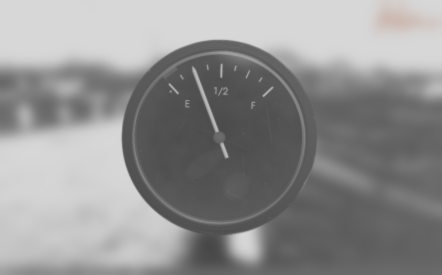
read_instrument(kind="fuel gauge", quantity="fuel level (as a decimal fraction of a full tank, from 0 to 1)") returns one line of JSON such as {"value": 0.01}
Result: {"value": 0.25}
